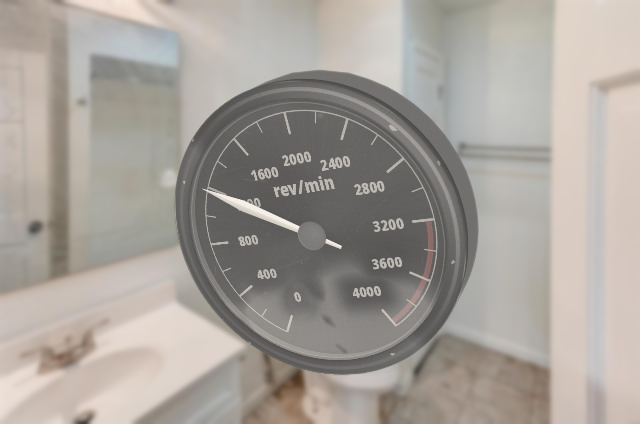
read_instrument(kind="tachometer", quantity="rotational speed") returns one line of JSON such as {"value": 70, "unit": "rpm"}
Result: {"value": 1200, "unit": "rpm"}
